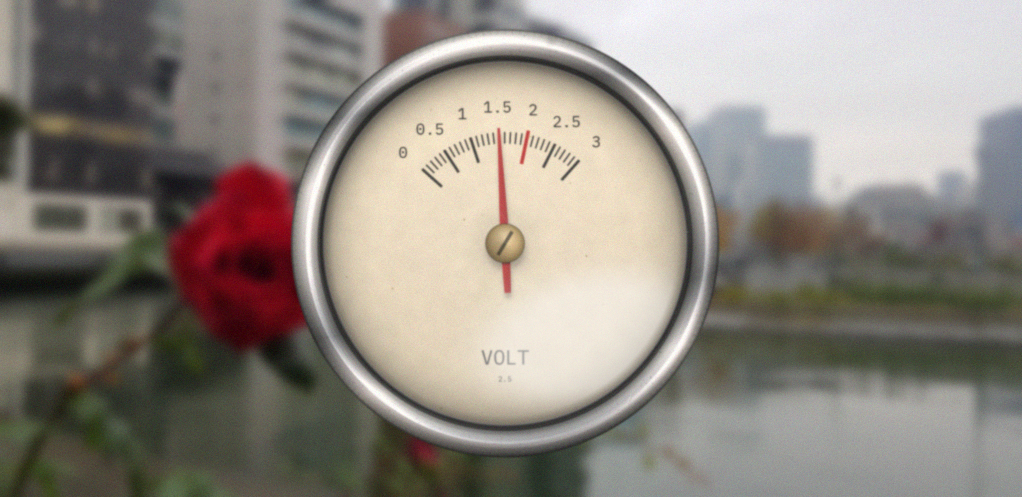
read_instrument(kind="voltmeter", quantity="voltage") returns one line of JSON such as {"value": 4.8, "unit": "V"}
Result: {"value": 1.5, "unit": "V"}
